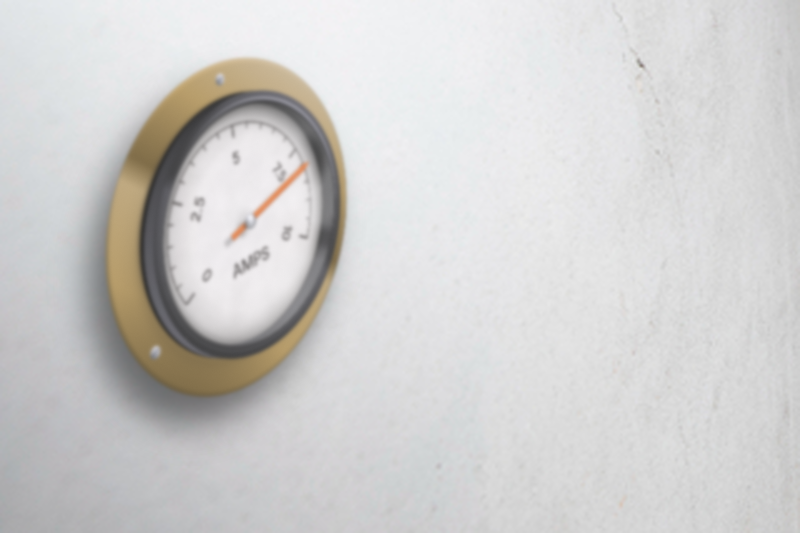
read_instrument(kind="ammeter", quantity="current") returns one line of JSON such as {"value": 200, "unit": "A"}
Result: {"value": 8, "unit": "A"}
